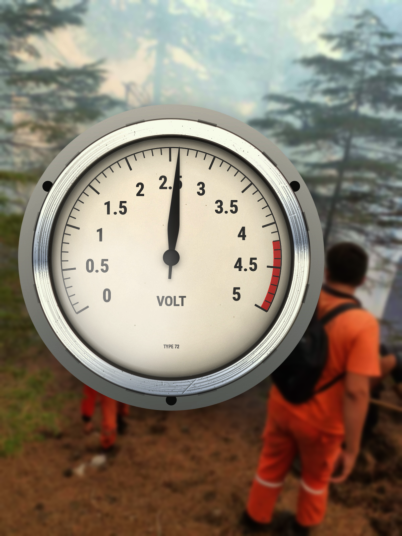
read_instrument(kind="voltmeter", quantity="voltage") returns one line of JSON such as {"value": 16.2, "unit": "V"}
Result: {"value": 2.6, "unit": "V"}
